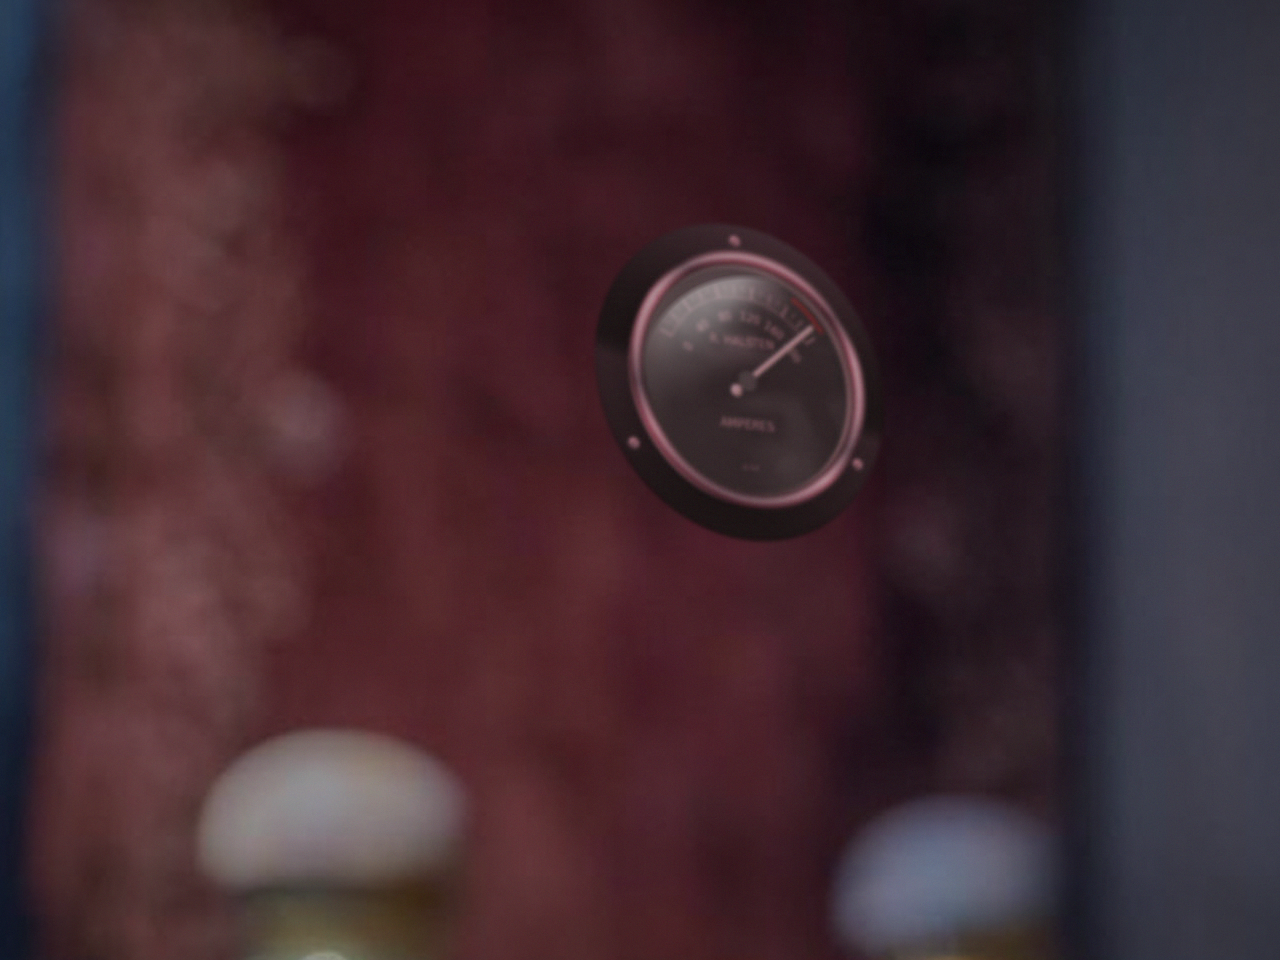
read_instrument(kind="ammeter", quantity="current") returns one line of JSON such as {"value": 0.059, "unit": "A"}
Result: {"value": 190, "unit": "A"}
